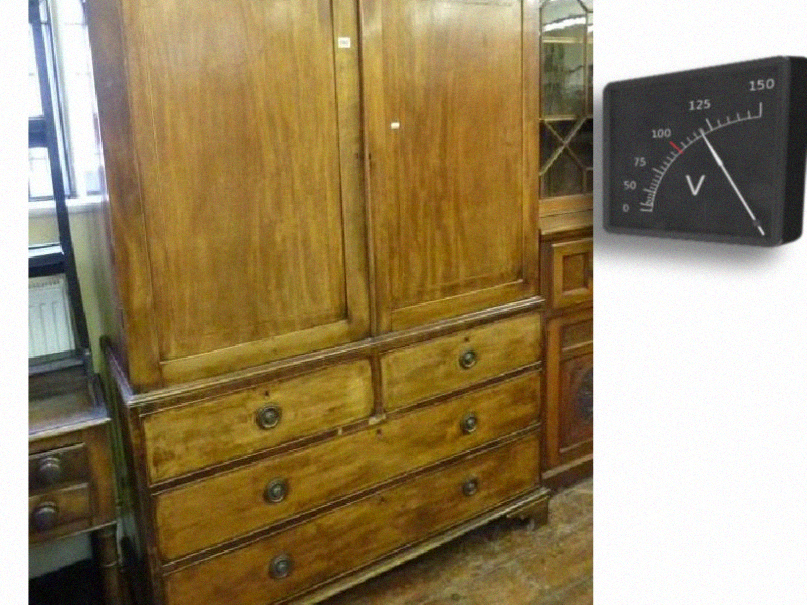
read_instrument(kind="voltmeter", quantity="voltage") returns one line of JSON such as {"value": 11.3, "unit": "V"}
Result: {"value": 120, "unit": "V"}
